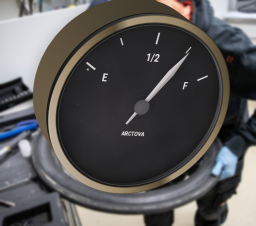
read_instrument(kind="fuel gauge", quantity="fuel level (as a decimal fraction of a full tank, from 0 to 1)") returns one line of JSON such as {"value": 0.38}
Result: {"value": 0.75}
